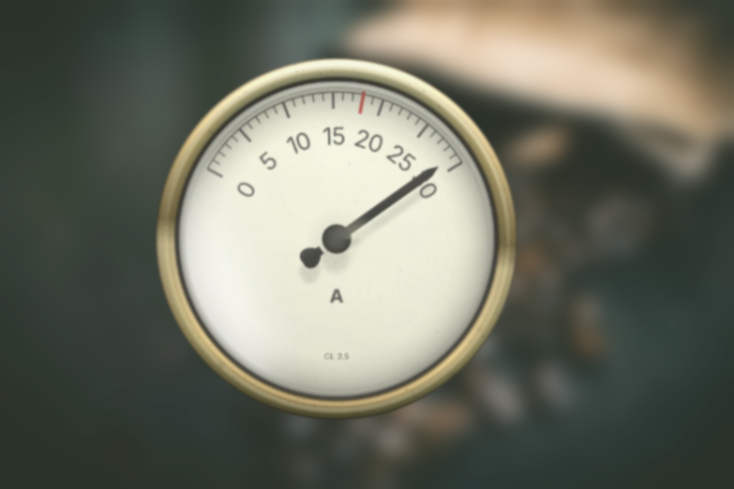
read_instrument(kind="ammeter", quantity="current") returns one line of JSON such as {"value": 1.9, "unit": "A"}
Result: {"value": 29, "unit": "A"}
